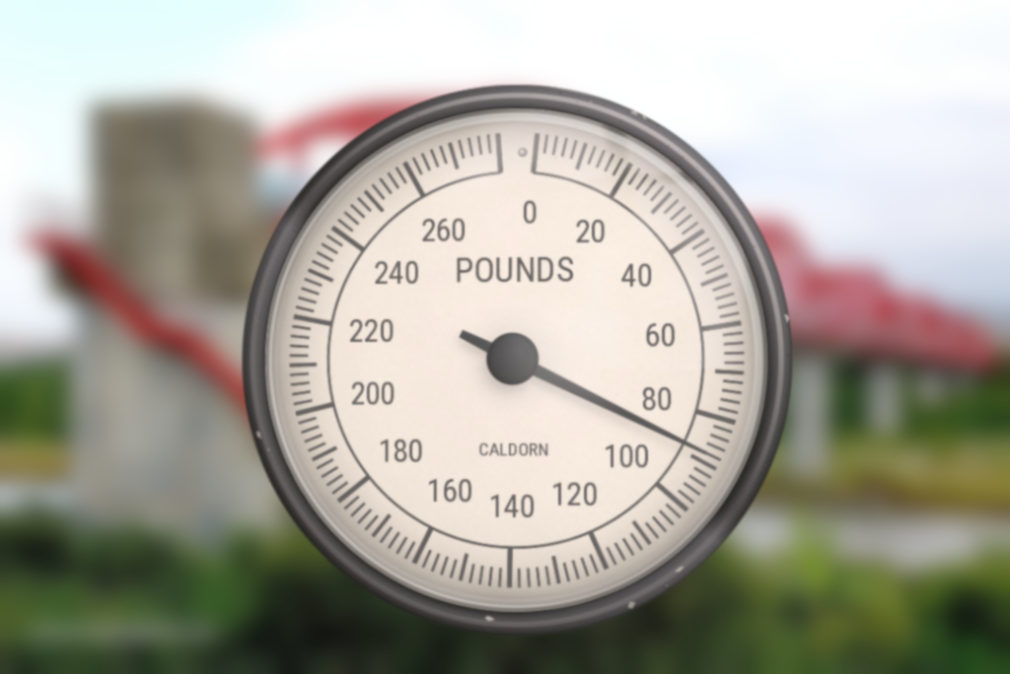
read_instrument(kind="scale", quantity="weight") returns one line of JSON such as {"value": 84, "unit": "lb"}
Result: {"value": 88, "unit": "lb"}
